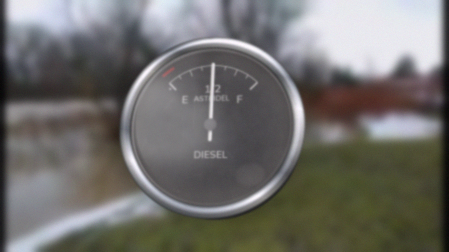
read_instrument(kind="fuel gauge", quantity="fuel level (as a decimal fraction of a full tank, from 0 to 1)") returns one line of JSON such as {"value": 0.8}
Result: {"value": 0.5}
